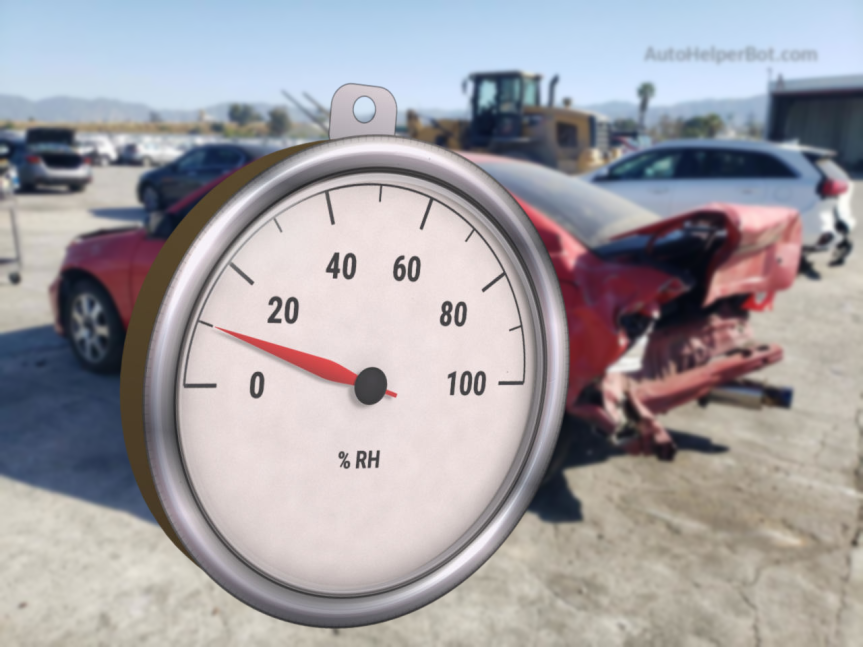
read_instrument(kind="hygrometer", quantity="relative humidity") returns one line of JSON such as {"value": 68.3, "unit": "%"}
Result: {"value": 10, "unit": "%"}
